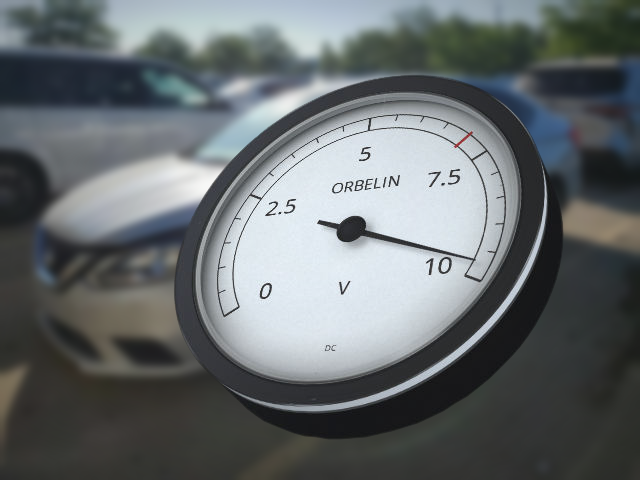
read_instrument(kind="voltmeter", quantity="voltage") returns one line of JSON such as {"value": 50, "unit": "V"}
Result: {"value": 9.75, "unit": "V"}
